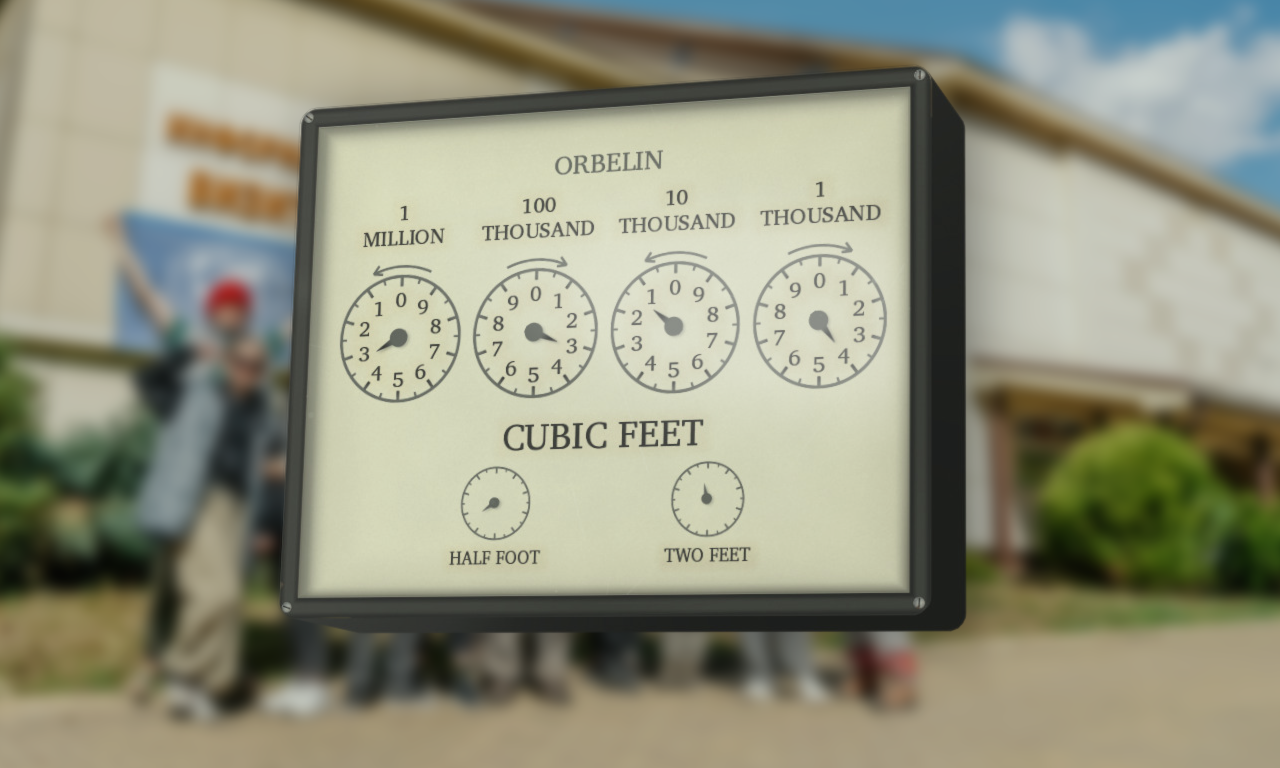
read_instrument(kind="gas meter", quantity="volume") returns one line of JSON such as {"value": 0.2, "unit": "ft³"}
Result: {"value": 331400, "unit": "ft³"}
